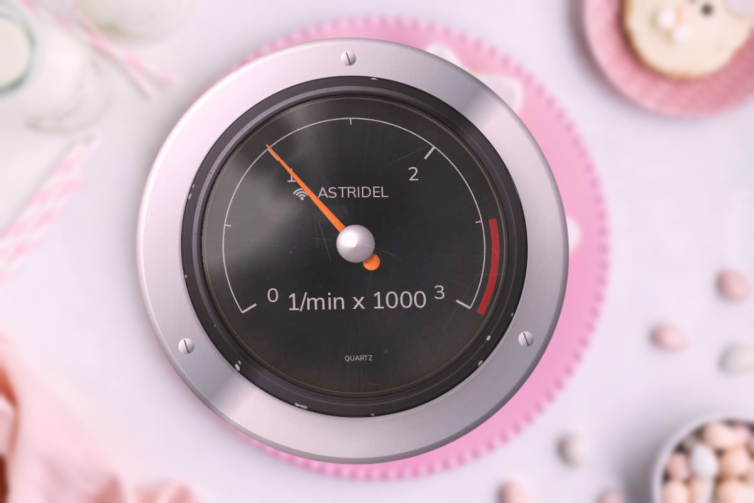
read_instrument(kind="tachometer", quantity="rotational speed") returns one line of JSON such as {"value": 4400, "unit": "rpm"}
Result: {"value": 1000, "unit": "rpm"}
